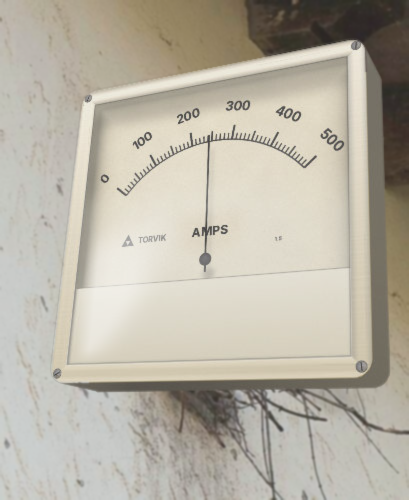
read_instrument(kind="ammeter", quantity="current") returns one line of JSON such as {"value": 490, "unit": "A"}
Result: {"value": 250, "unit": "A"}
